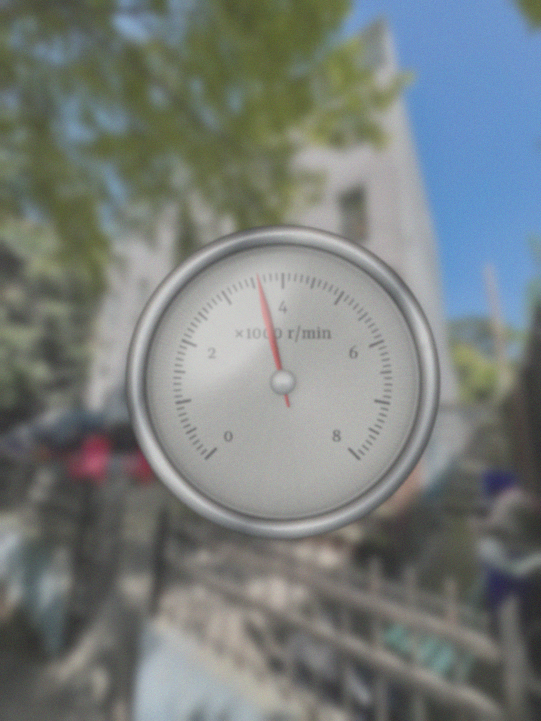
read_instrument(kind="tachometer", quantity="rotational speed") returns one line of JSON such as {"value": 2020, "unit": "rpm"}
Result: {"value": 3600, "unit": "rpm"}
